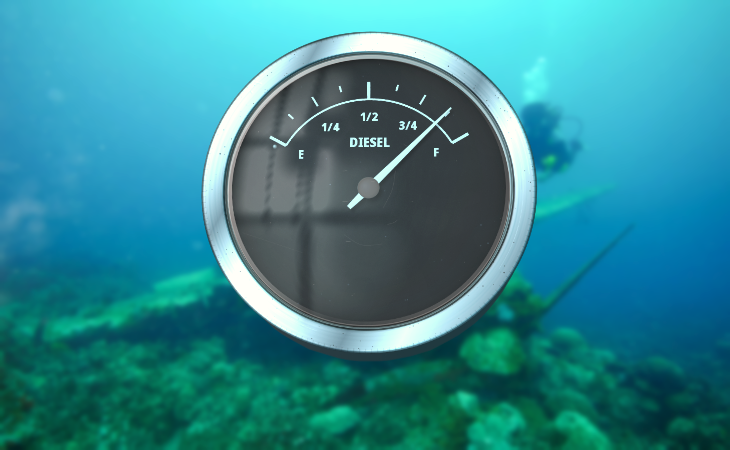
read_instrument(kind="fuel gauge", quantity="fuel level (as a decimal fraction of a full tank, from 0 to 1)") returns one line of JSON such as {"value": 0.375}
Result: {"value": 0.875}
